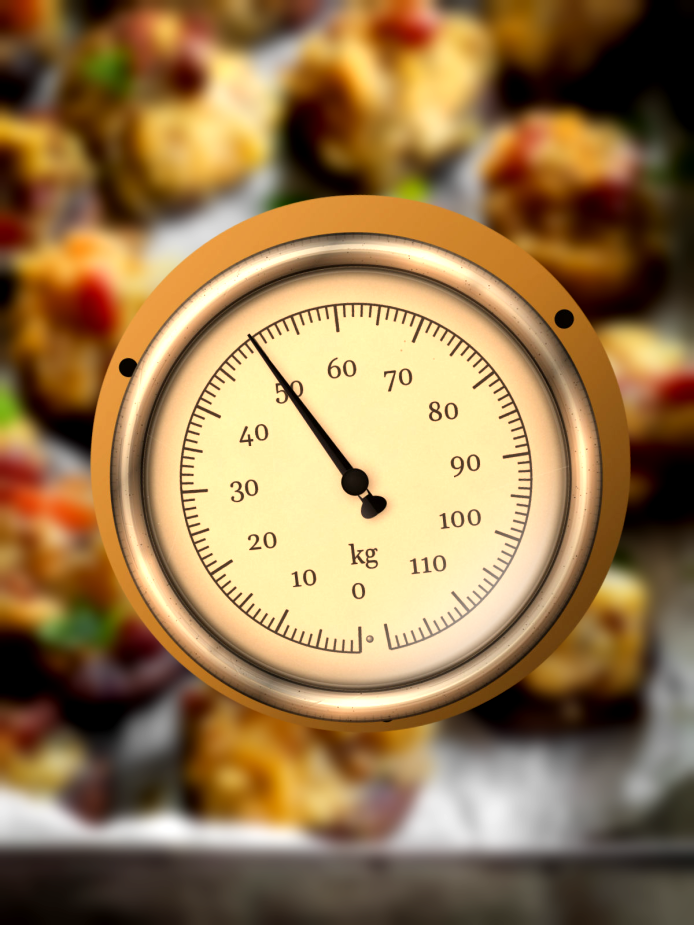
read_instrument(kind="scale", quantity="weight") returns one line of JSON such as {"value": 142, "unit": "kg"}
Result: {"value": 50, "unit": "kg"}
